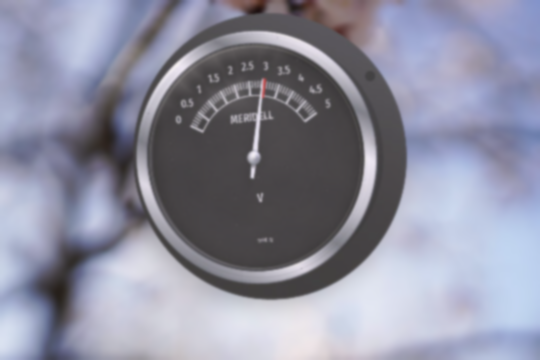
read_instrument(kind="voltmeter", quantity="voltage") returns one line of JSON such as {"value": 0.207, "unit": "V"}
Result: {"value": 3, "unit": "V"}
